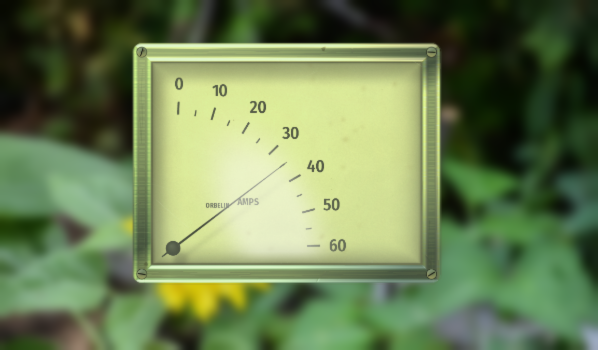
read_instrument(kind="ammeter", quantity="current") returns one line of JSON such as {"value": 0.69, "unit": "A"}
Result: {"value": 35, "unit": "A"}
